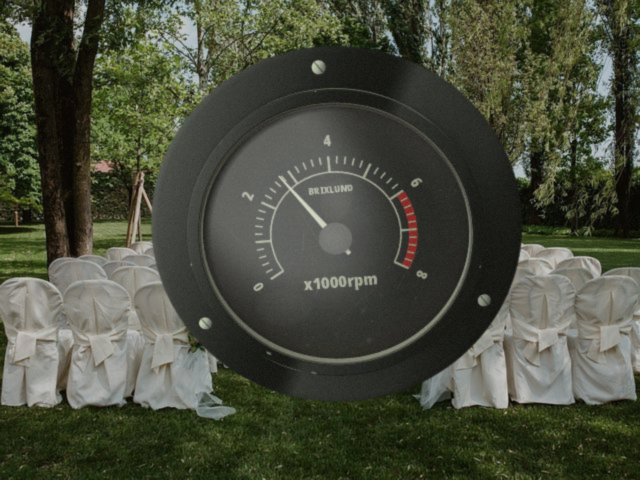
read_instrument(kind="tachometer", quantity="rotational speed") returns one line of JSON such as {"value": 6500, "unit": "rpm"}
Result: {"value": 2800, "unit": "rpm"}
